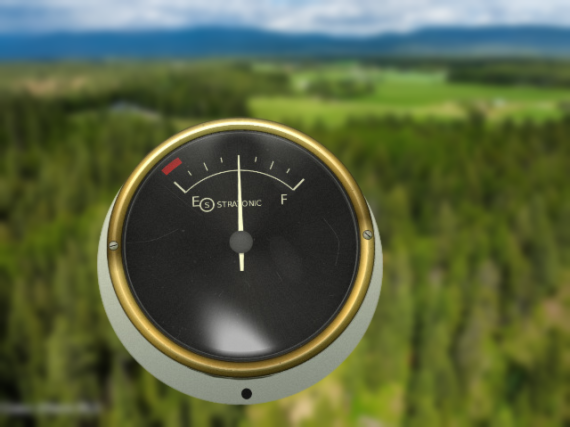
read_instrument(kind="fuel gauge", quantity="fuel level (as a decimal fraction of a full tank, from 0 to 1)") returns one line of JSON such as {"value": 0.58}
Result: {"value": 0.5}
